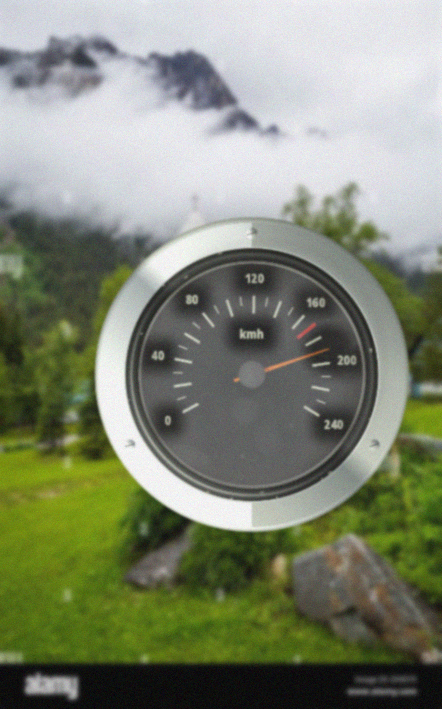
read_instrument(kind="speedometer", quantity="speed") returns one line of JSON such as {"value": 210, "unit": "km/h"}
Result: {"value": 190, "unit": "km/h"}
